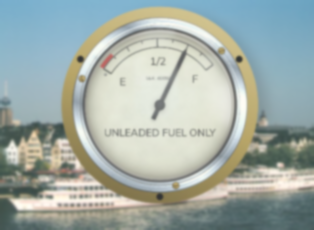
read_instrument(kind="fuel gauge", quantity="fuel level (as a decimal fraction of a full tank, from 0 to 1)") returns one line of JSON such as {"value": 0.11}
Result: {"value": 0.75}
